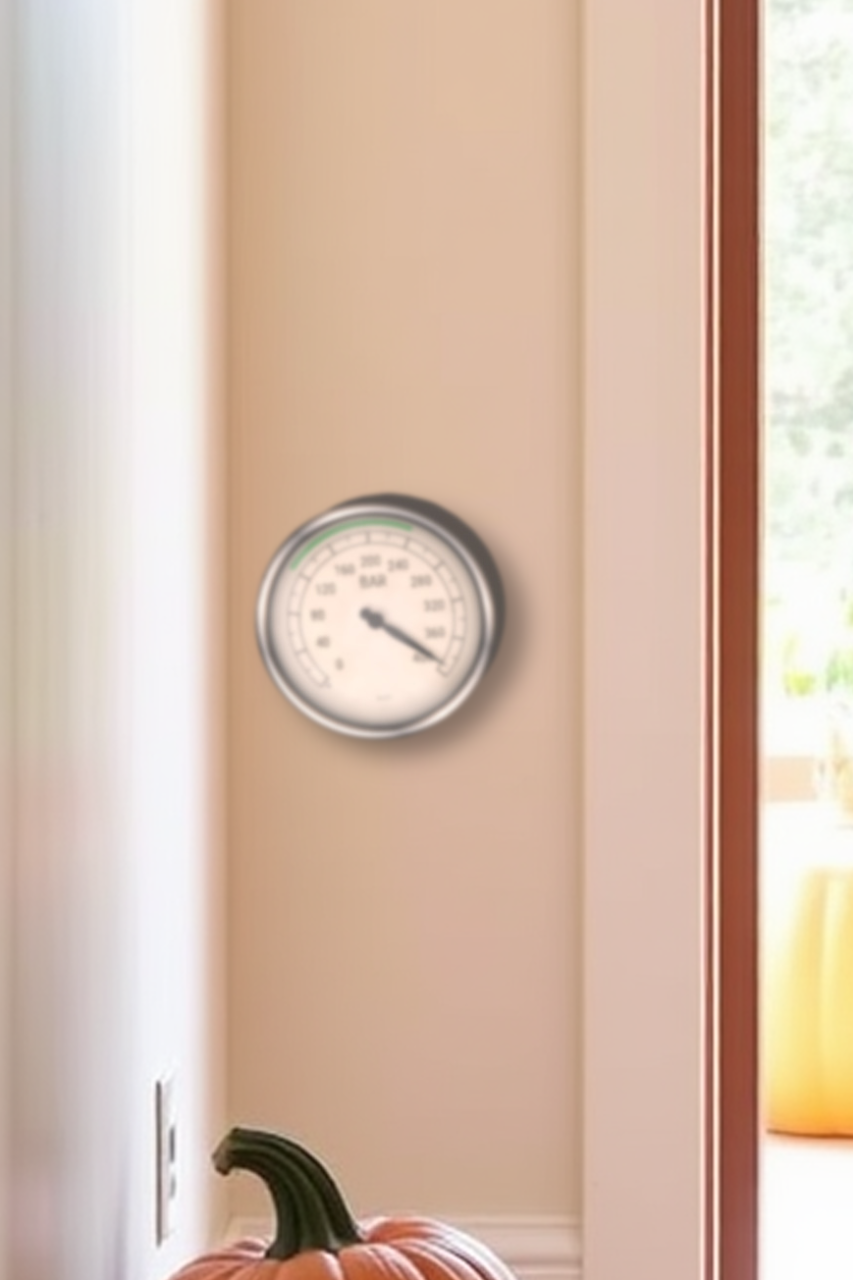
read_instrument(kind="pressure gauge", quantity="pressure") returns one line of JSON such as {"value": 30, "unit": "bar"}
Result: {"value": 390, "unit": "bar"}
